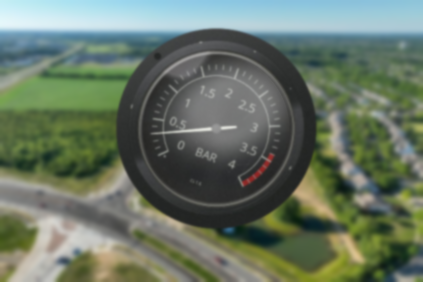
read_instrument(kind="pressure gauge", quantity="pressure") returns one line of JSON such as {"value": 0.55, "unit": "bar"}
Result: {"value": 0.3, "unit": "bar"}
